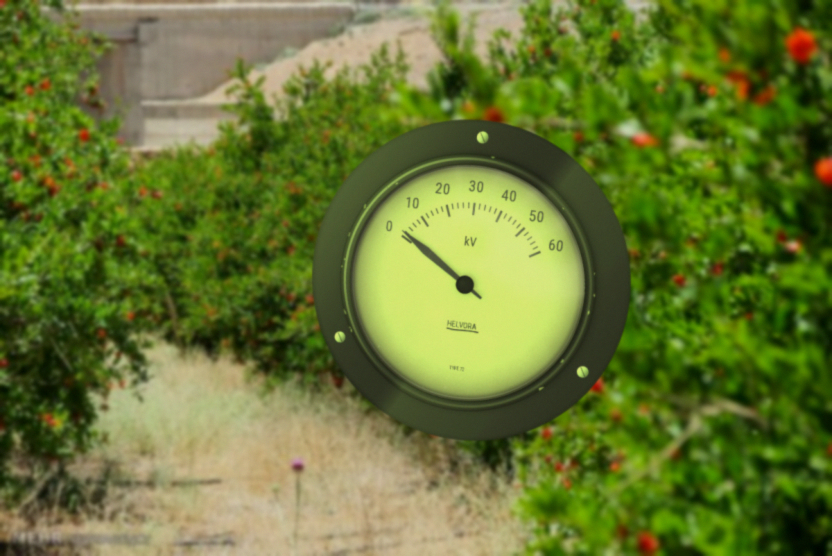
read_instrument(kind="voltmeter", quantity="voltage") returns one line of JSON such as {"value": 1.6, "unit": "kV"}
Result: {"value": 2, "unit": "kV"}
